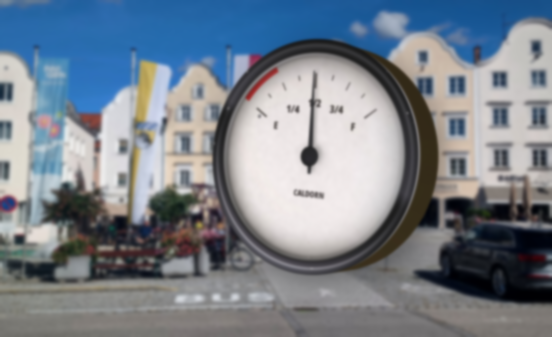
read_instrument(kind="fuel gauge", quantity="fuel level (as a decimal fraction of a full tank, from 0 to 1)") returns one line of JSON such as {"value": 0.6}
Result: {"value": 0.5}
